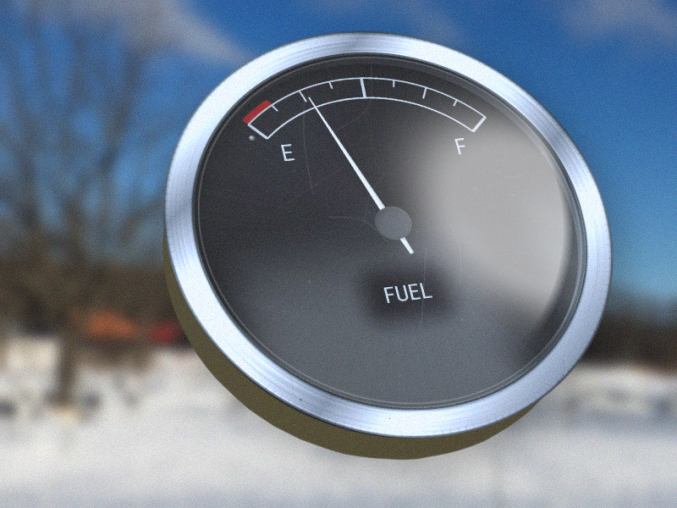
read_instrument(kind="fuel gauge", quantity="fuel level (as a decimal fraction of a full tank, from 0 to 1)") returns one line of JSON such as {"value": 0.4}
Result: {"value": 0.25}
